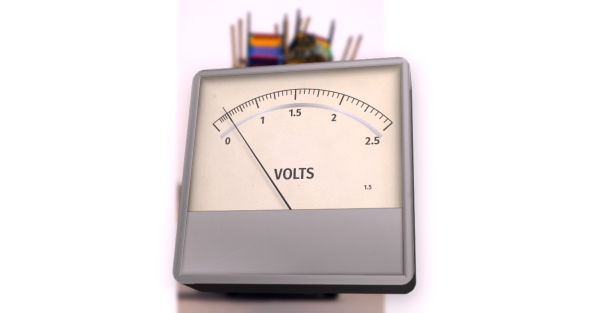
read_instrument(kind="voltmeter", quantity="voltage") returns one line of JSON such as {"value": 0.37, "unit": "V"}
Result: {"value": 0.5, "unit": "V"}
